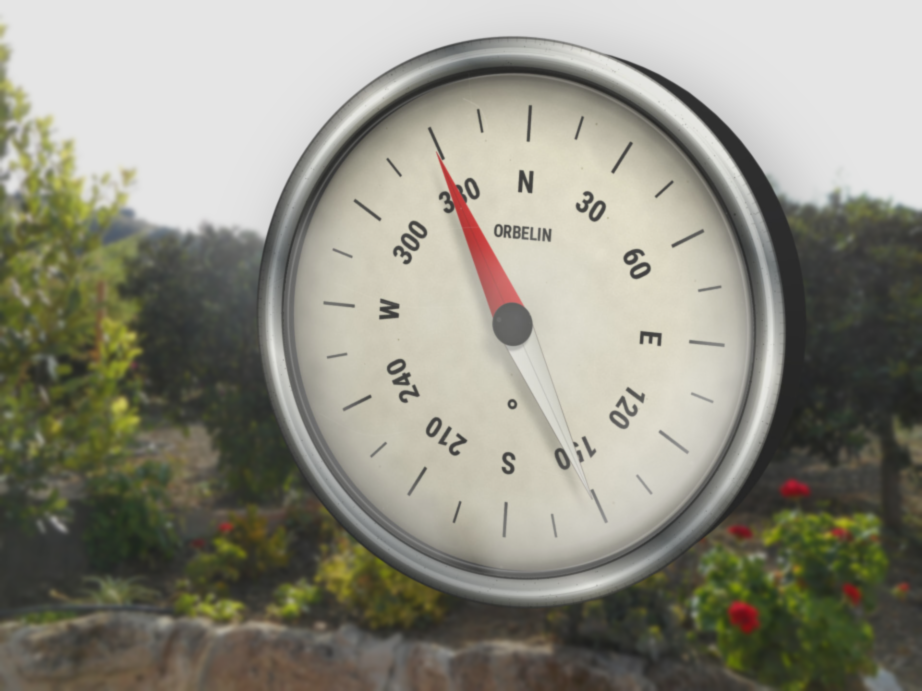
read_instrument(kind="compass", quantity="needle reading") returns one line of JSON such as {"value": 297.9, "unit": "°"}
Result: {"value": 330, "unit": "°"}
